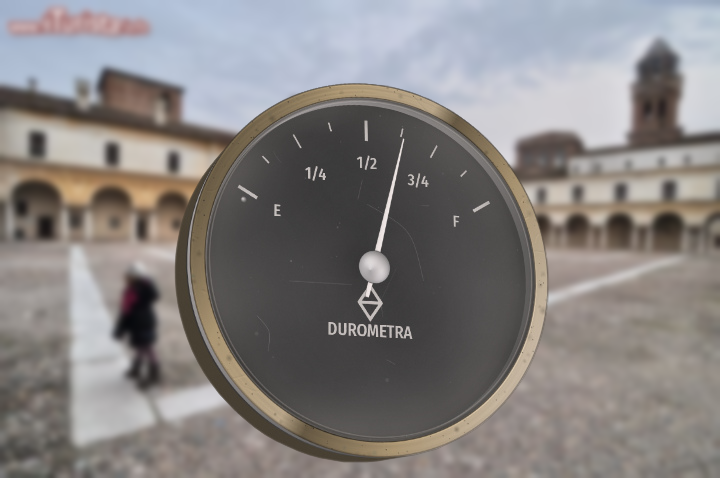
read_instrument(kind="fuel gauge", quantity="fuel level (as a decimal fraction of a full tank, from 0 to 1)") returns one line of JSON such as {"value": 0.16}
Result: {"value": 0.625}
